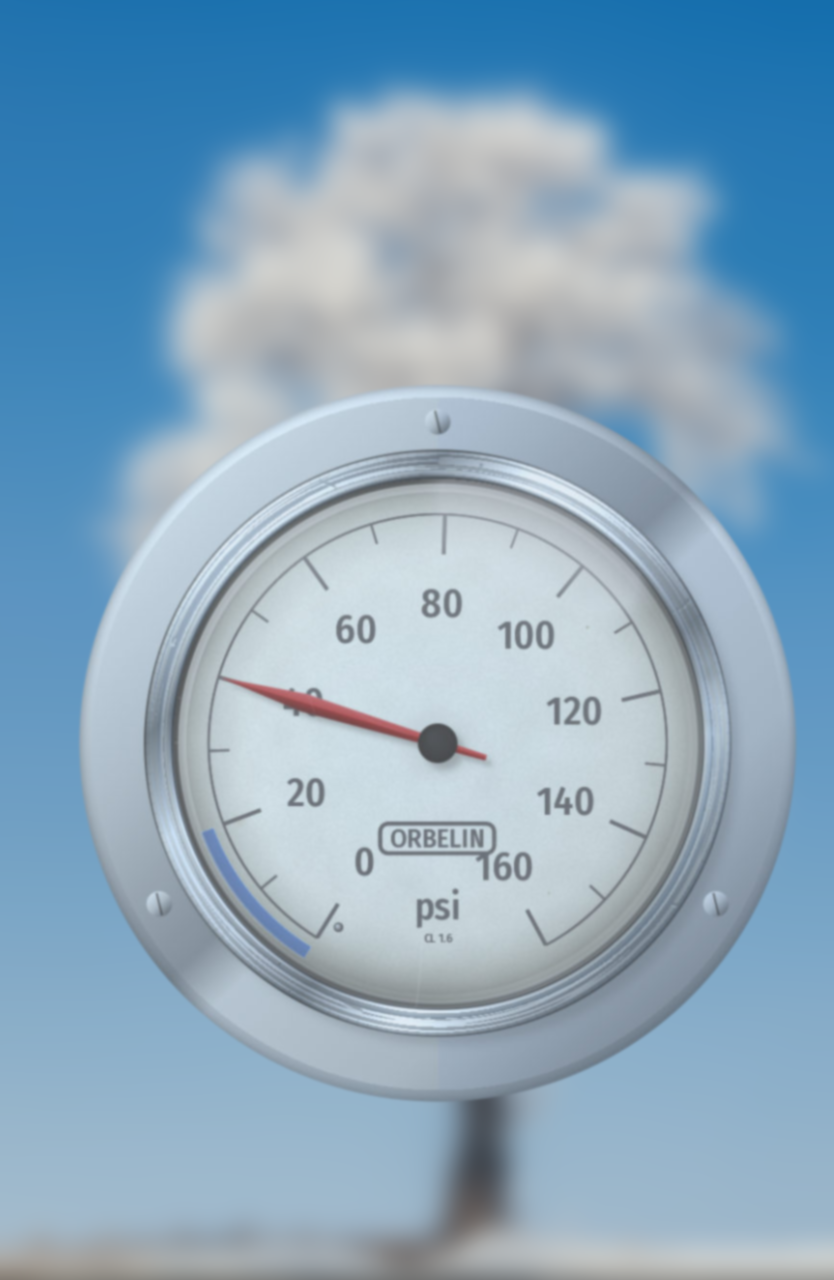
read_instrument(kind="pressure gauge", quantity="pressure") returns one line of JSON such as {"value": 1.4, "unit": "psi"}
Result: {"value": 40, "unit": "psi"}
